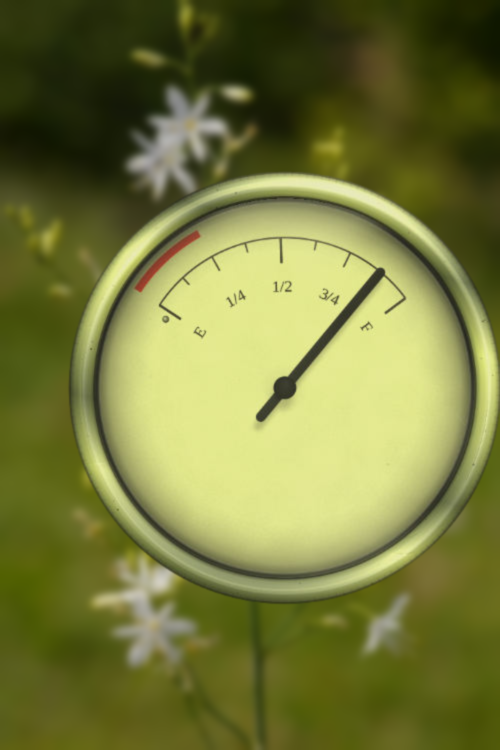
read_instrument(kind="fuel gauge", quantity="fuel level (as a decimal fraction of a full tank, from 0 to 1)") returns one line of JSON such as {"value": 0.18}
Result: {"value": 0.875}
